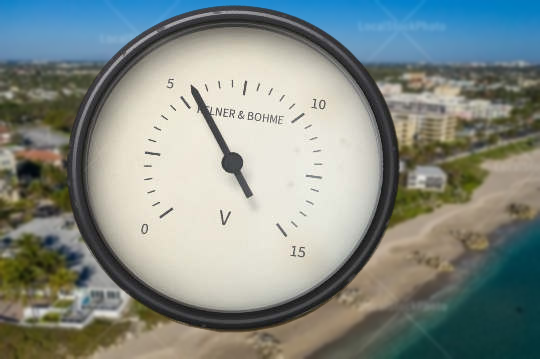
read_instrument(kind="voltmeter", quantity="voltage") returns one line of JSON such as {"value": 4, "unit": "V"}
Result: {"value": 5.5, "unit": "V"}
